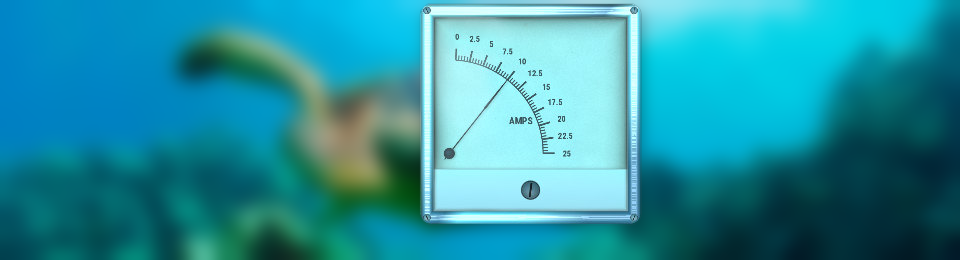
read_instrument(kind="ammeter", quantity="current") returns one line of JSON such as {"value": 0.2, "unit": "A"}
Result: {"value": 10, "unit": "A"}
